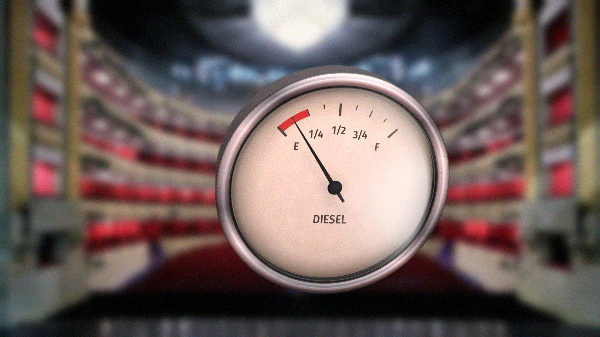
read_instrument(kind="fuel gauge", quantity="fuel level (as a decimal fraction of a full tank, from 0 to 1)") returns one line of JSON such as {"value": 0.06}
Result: {"value": 0.125}
